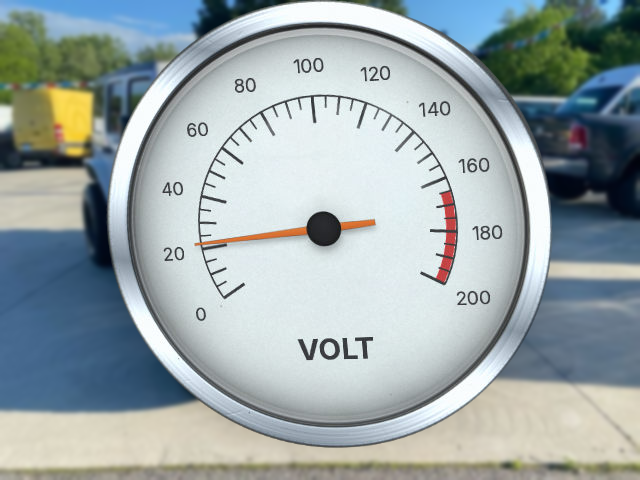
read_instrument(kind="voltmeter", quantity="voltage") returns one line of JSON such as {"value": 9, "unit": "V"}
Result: {"value": 22.5, "unit": "V"}
